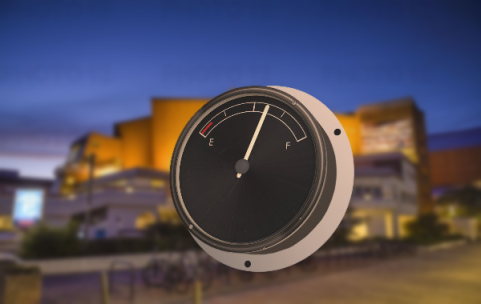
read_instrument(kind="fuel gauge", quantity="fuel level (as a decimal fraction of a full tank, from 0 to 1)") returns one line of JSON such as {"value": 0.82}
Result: {"value": 0.625}
